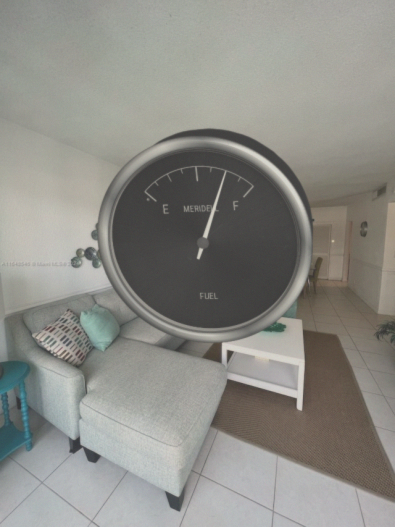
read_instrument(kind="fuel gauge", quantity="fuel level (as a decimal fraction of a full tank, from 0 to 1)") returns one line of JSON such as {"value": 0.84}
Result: {"value": 0.75}
